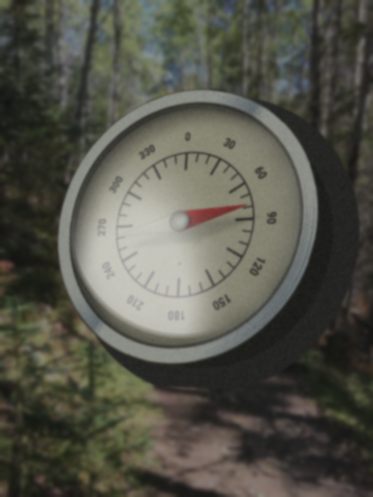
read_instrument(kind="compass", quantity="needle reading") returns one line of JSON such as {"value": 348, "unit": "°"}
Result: {"value": 80, "unit": "°"}
